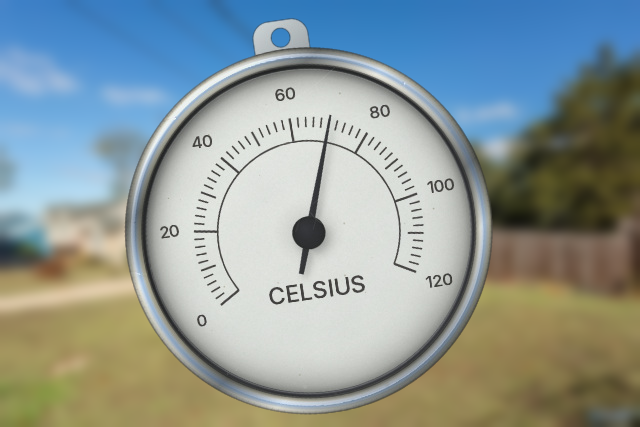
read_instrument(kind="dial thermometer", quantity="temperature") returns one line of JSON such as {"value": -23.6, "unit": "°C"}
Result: {"value": 70, "unit": "°C"}
